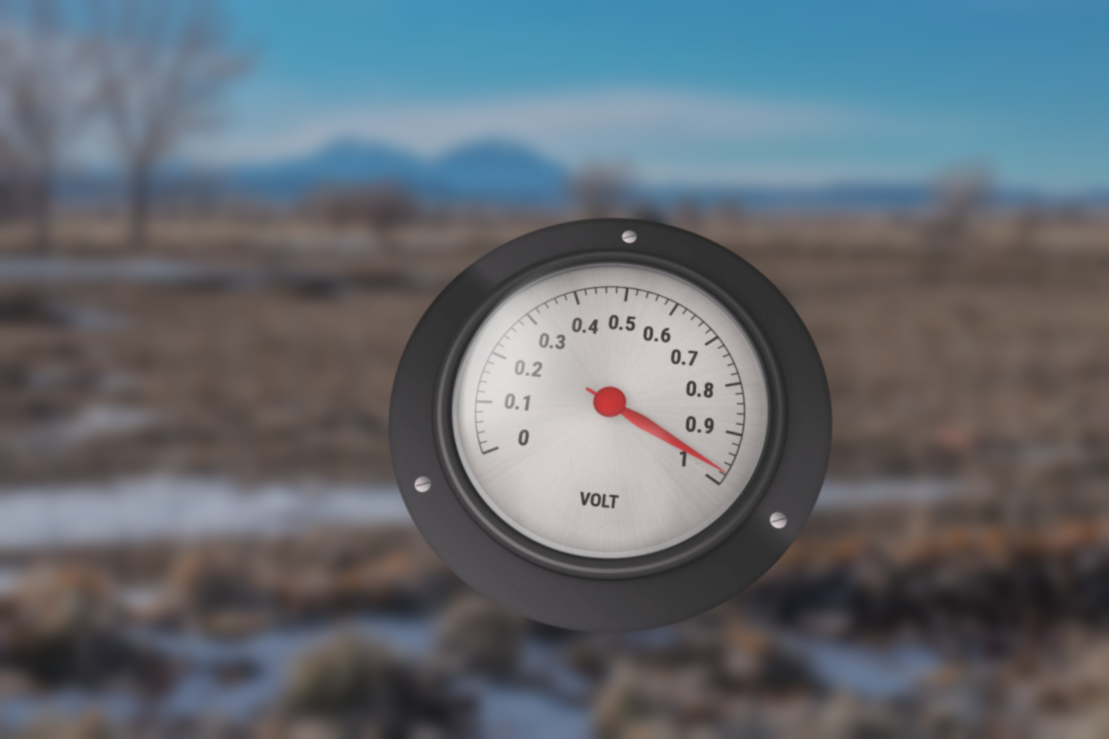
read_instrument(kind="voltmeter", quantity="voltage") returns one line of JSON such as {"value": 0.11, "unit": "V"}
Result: {"value": 0.98, "unit": "V"}
